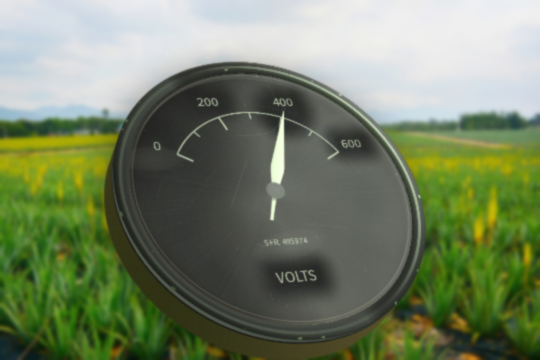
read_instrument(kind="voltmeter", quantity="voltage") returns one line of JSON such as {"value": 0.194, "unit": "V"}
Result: {"value": 400, "unit": "V"}
